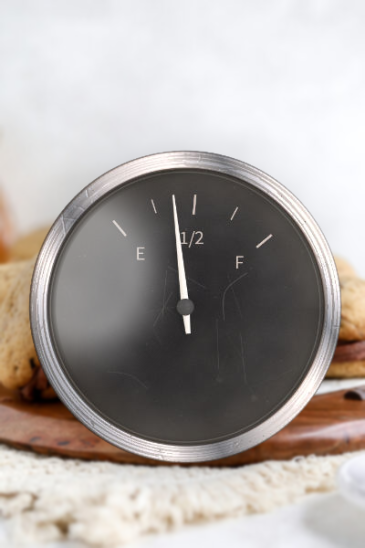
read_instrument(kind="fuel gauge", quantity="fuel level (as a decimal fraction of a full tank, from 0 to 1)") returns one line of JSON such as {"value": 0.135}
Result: {"value": 0.375}
